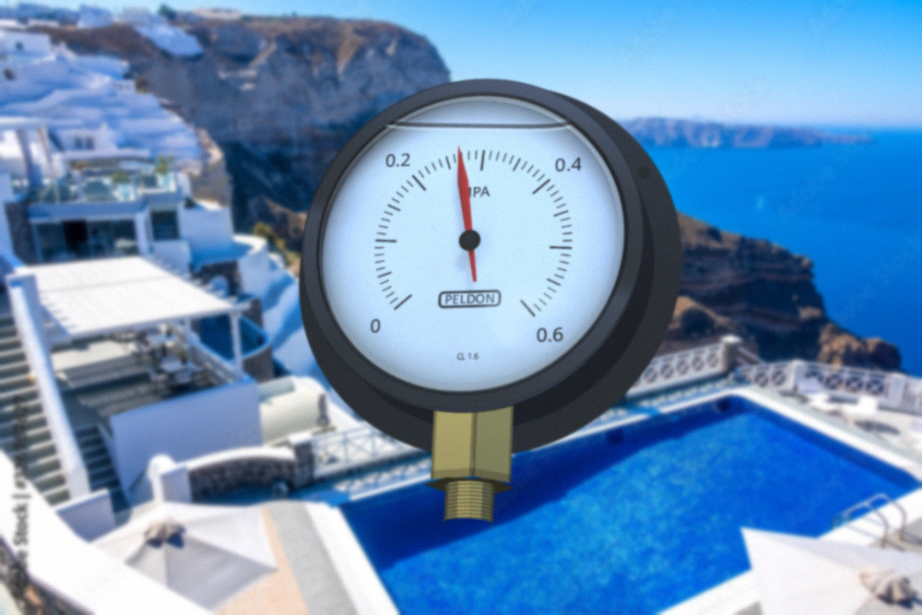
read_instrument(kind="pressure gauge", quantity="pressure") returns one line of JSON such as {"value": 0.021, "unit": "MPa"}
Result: {"value": 0.27, "unit": "MPa"}
